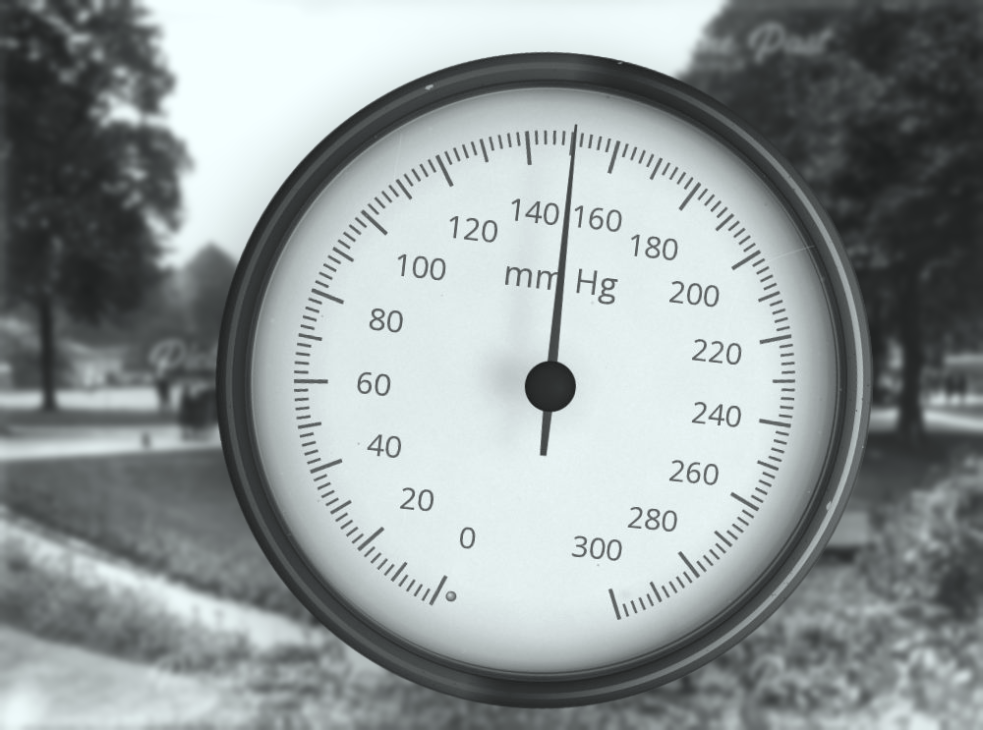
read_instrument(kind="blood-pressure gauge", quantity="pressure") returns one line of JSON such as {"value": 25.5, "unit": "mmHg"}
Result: {"value": 150, "unit": "mmHg"}
